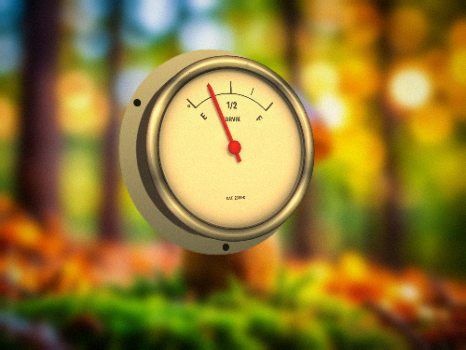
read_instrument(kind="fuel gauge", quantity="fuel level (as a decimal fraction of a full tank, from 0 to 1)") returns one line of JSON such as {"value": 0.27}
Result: {"value": 0.25}
